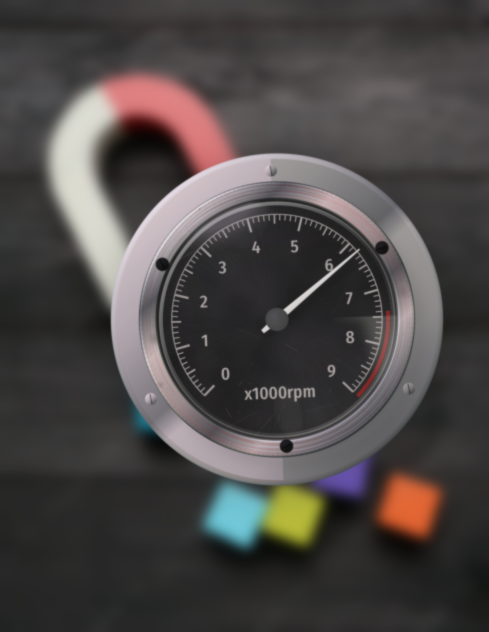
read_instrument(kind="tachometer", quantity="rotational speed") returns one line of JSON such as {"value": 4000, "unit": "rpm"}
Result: {"value": 6200, "unit": "rpm"}
